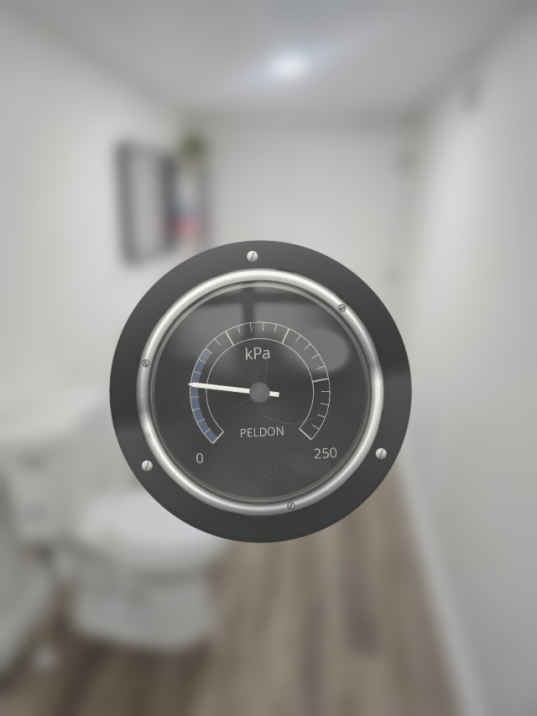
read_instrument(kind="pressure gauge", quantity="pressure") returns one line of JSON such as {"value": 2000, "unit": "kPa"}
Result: {"value": 50, "unit": "kPa"}
